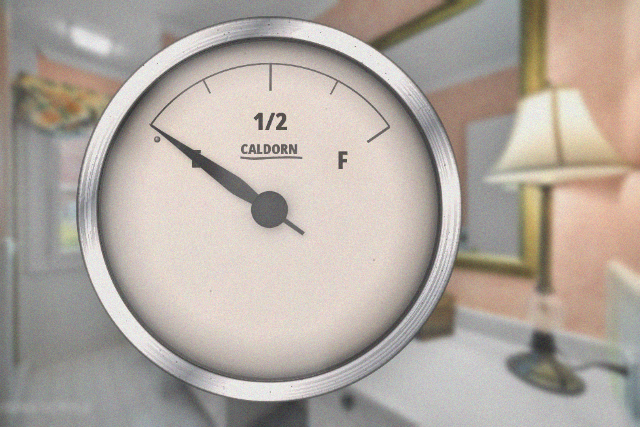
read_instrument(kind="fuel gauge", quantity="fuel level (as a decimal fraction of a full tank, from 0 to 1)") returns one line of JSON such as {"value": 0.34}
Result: {"value": 0}
